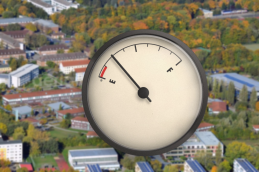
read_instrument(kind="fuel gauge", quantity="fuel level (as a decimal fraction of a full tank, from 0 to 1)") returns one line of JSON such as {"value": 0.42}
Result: {"value": 0.25}
